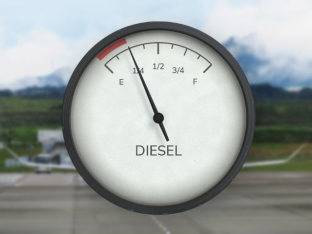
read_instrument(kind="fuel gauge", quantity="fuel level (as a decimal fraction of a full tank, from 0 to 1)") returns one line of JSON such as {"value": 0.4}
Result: {"value": 0.25}
